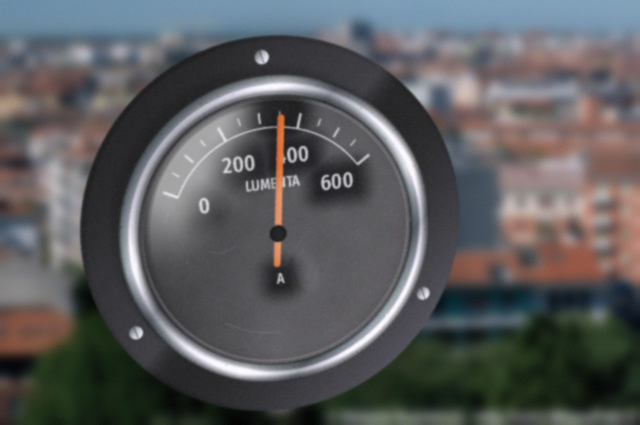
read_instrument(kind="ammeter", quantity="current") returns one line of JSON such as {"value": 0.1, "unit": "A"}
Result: {"value": 350, "unit": "A"}
